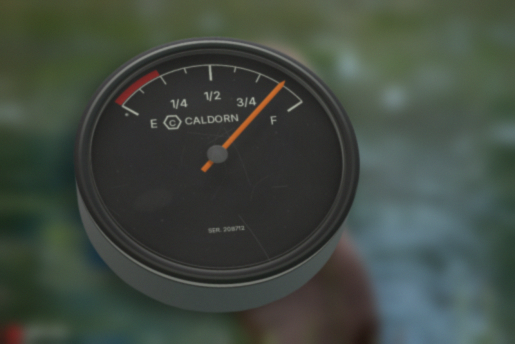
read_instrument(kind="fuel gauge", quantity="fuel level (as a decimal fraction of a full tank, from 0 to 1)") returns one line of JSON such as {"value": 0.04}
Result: {"value": 0.875}
